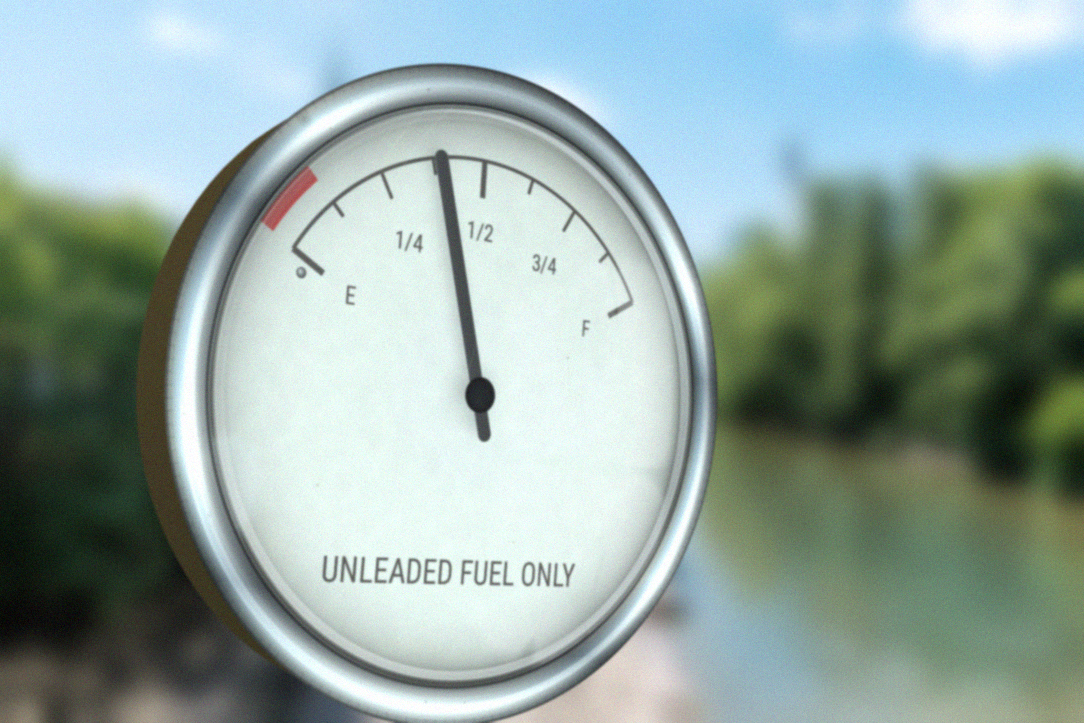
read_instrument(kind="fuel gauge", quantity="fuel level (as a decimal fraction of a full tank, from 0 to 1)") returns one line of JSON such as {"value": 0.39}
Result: {"value": 0.375}
